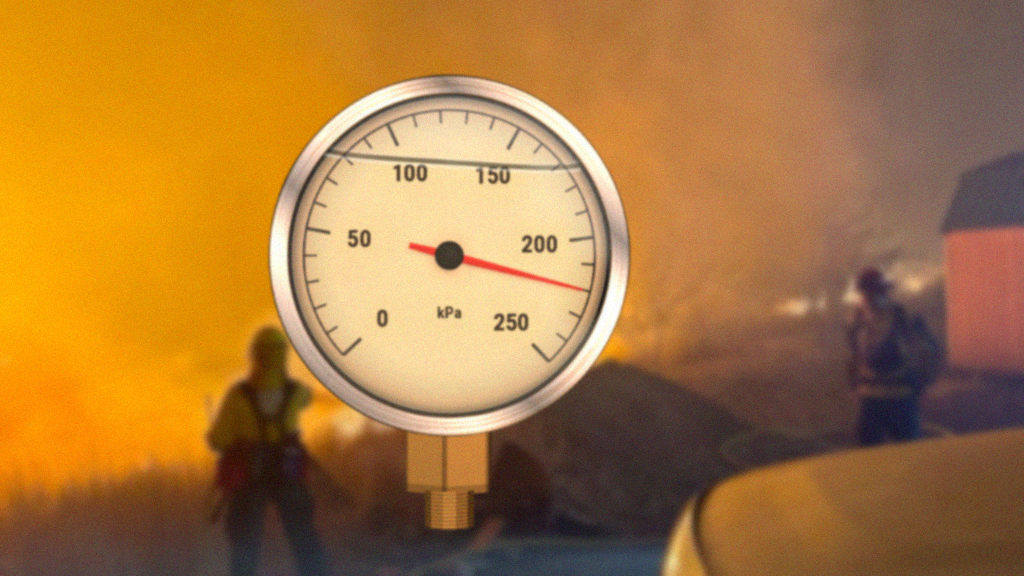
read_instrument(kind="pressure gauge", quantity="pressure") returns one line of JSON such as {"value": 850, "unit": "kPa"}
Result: {"value": 220, "unit": "kPa"}
